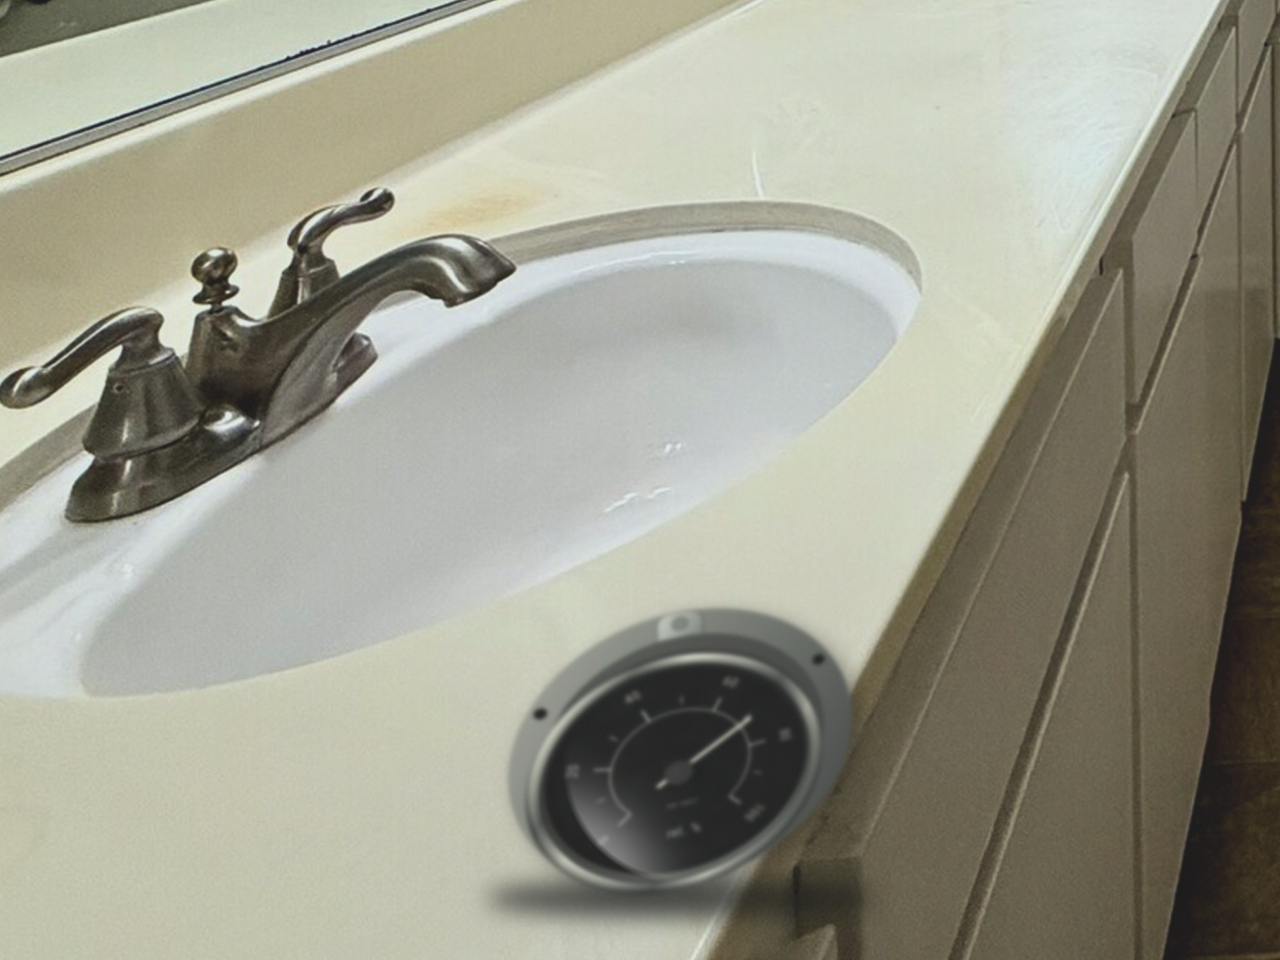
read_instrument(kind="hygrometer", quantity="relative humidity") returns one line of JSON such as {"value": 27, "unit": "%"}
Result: {"value": 70, "unit": "%"}
